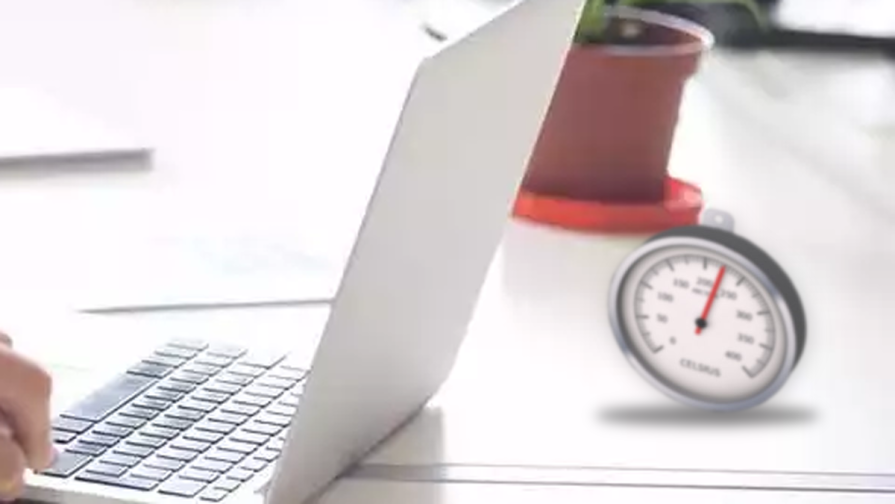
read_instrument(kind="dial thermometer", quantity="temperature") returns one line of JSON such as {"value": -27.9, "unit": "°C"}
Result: {"value": 225, "unit": "°C"}
